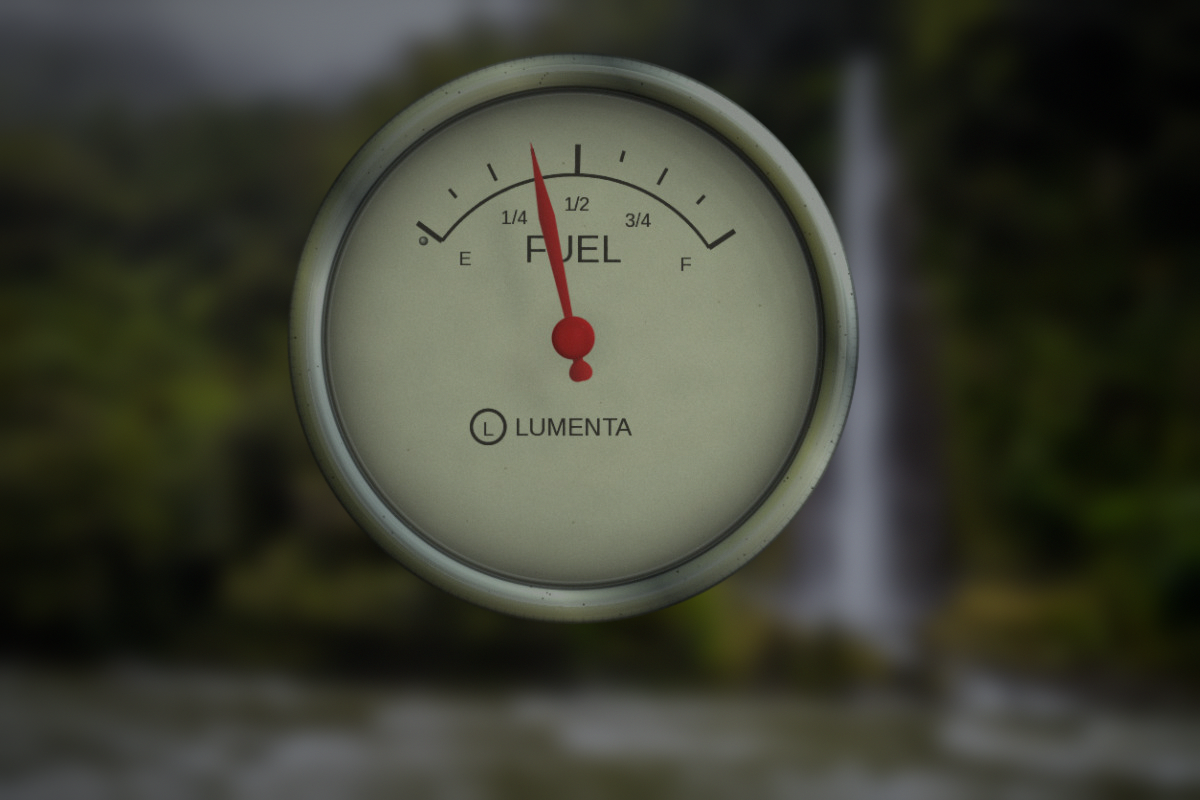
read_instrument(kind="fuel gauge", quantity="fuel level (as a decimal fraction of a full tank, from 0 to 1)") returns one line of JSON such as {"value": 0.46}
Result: {"value": 0.375}
